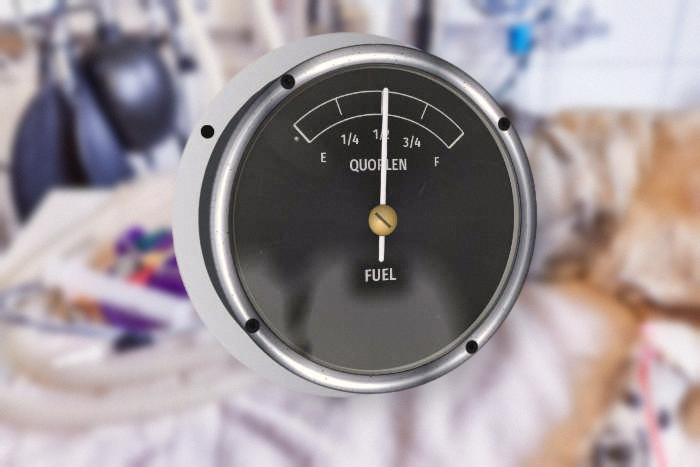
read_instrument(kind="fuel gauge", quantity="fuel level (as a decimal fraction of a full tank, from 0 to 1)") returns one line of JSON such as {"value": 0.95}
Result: {"value": 0.5}
